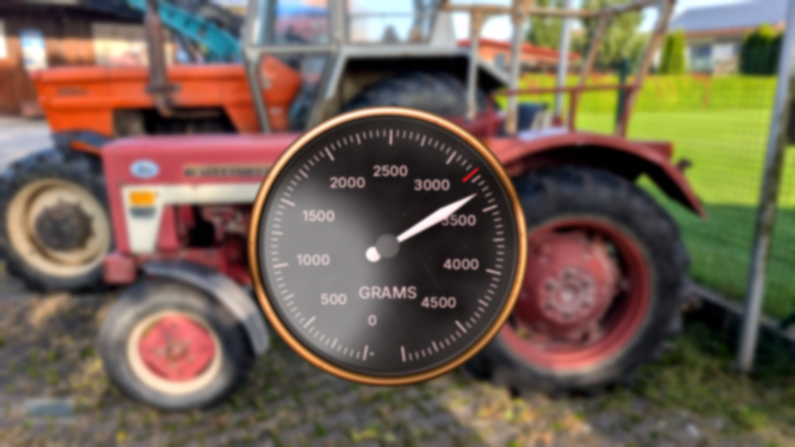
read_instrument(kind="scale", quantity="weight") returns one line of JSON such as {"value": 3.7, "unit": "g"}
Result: {"value": 3350, "unit": "g"}
